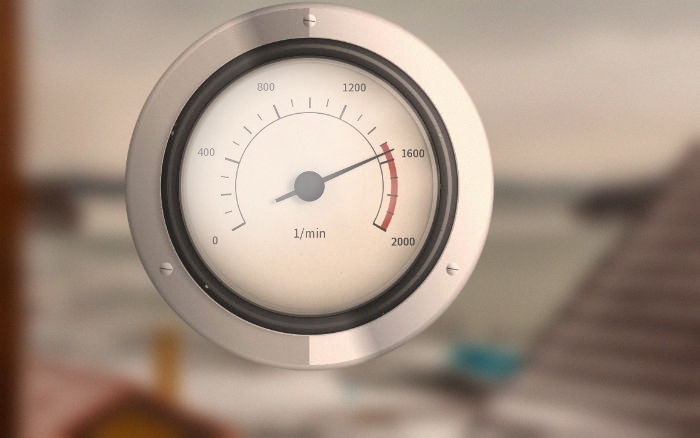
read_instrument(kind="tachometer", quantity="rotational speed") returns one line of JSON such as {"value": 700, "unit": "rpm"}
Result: {"value": 1550, "unit": "rpm"}
